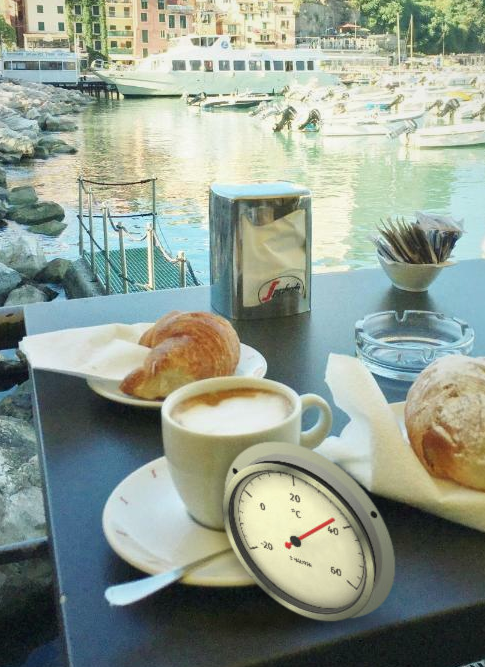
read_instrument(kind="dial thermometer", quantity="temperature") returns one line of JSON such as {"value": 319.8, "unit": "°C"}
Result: {"value": 36, "unit": "°C"}
